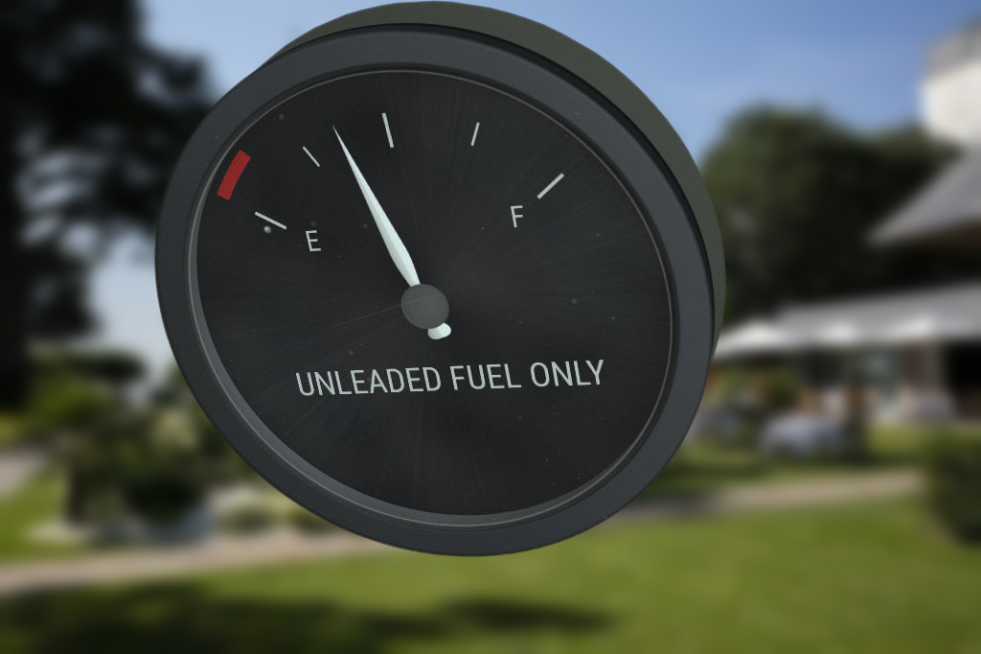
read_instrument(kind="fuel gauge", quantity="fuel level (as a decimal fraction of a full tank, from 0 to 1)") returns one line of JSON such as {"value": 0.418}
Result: {"value": 0.375}
